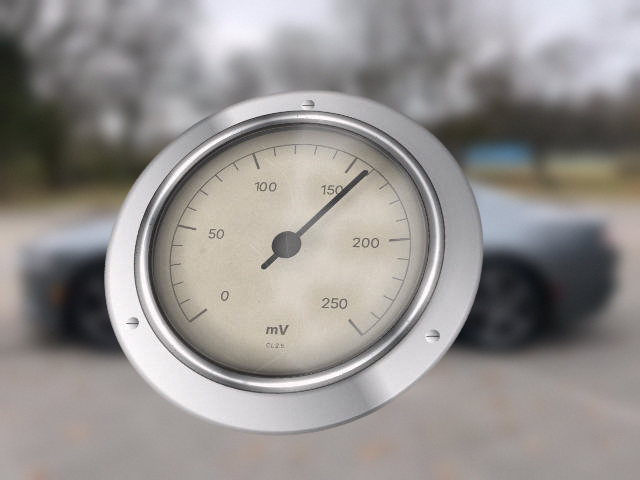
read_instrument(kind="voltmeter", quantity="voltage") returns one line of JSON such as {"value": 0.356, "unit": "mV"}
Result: {"value": 160, "unit": "mV"}
